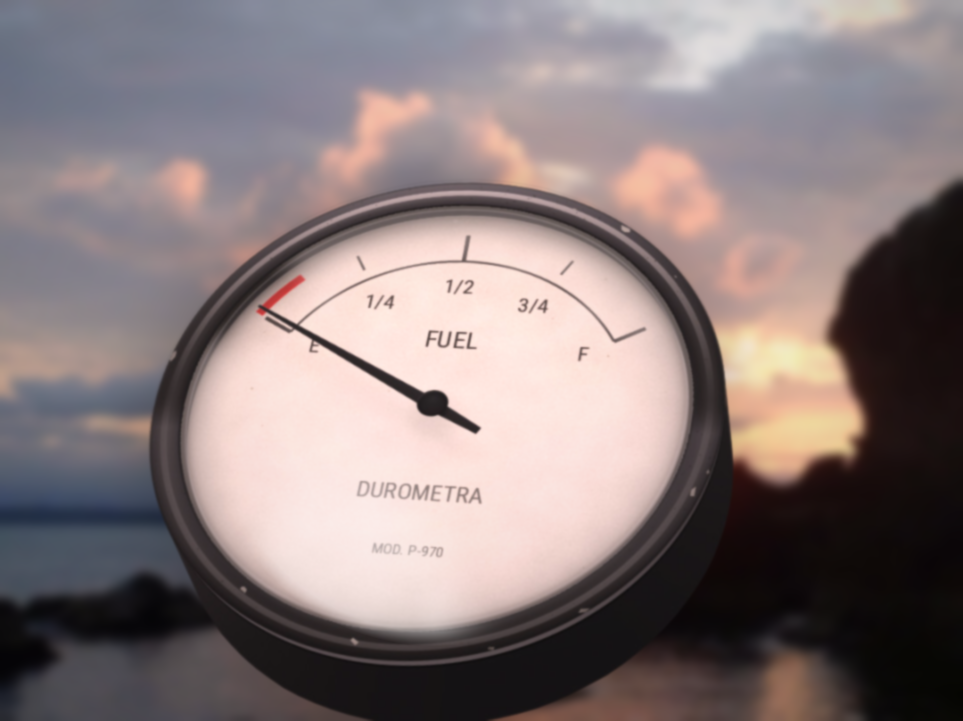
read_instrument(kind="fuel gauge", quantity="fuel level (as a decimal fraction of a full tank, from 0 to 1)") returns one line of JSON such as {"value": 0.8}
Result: {"value": 0}
